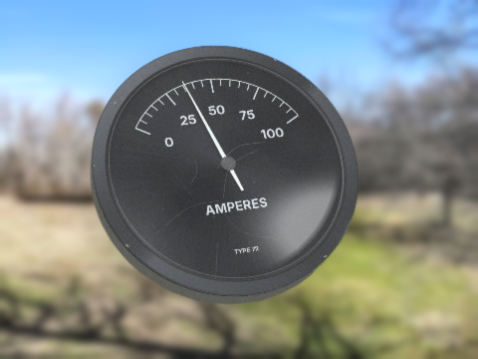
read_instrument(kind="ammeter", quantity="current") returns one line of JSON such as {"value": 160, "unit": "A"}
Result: {"value": 35, "unit": "A"}
